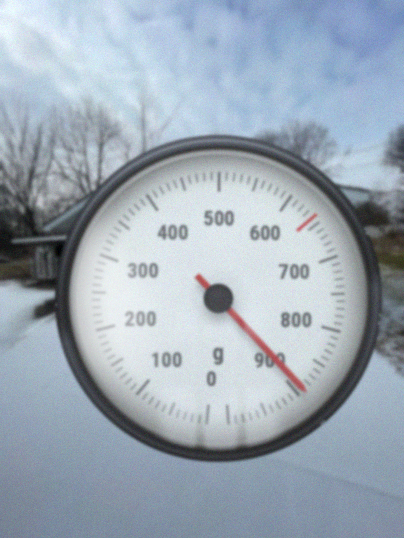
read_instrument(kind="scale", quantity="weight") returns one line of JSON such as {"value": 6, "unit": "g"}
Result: {"value": 890, "unit": "g"}
